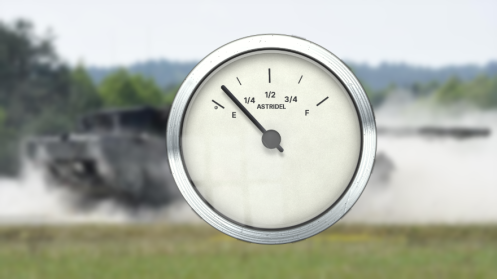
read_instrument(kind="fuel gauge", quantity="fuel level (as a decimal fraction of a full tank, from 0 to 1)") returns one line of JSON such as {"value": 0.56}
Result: {"value": 0.125}
